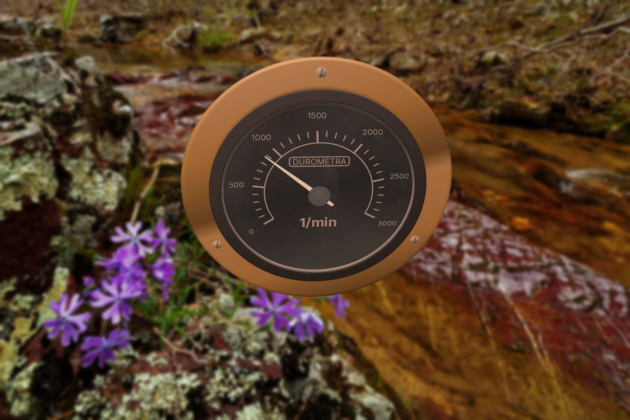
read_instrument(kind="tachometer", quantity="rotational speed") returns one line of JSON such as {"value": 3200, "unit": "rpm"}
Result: {"value": 900, "unit": "rpm"}
